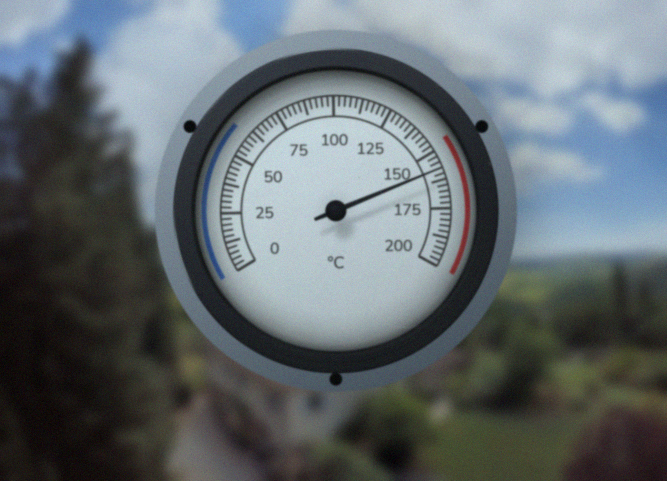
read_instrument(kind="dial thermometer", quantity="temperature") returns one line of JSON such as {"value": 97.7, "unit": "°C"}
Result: {"value": 157.5, "unit": "°C"}
